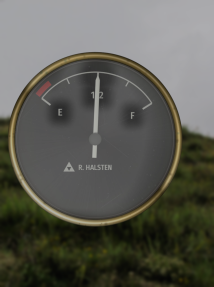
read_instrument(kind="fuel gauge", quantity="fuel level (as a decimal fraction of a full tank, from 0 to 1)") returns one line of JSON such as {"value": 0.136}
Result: {"value": 0.5}
